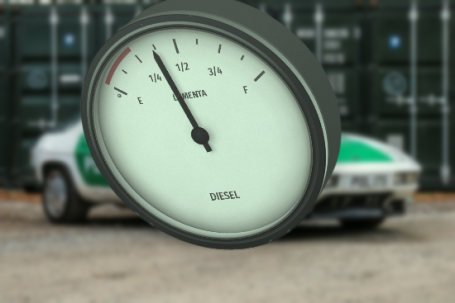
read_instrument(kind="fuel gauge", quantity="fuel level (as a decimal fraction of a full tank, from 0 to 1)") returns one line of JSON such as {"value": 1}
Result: {"value": 0.375}
